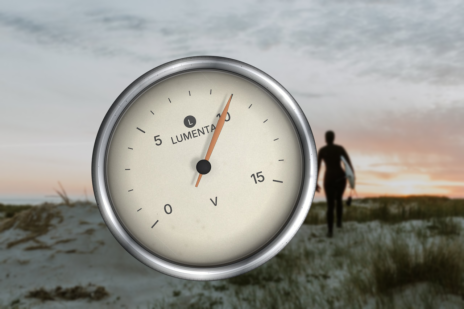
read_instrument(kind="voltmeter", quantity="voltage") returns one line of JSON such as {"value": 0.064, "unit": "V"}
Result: {"value": 10, "unit": "V"}
